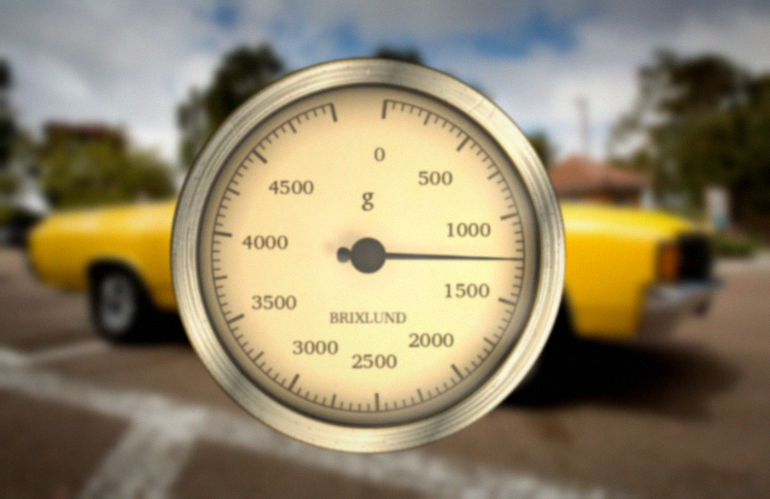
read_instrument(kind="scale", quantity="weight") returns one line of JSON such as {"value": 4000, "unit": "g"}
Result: {"value": 1250, "unit": "g"}
